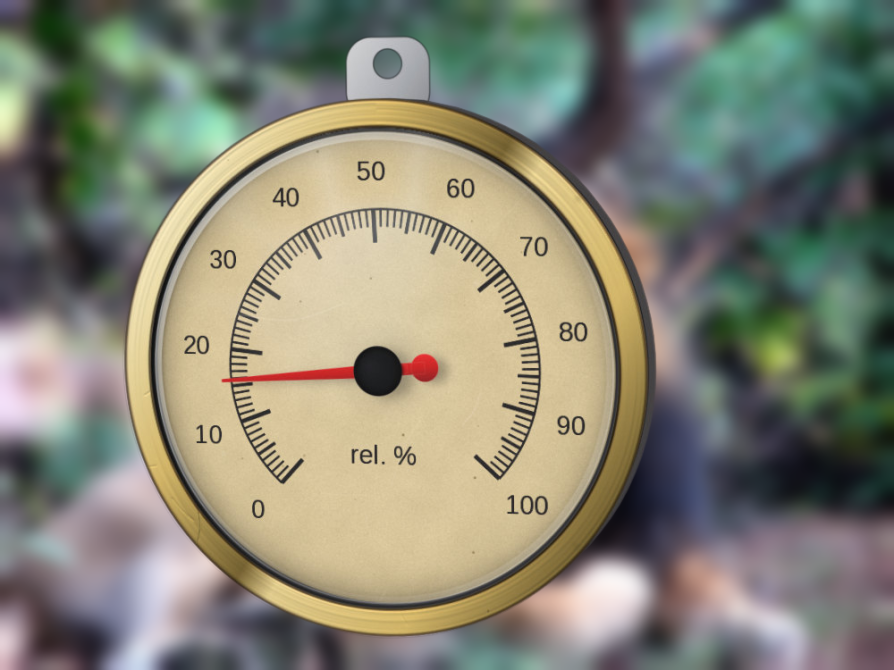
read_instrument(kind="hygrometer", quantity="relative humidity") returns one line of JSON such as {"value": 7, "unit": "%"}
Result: {"value": 16, "unit": "%"}
